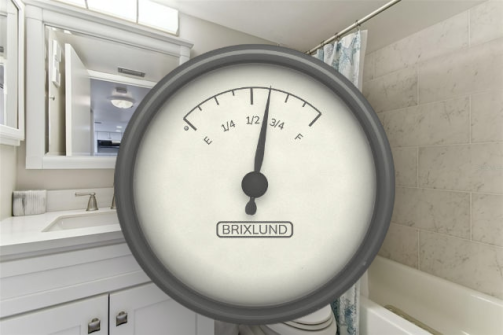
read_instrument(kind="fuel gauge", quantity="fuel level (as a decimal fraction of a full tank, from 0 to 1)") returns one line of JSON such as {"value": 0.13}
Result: {"value": 0.625}
